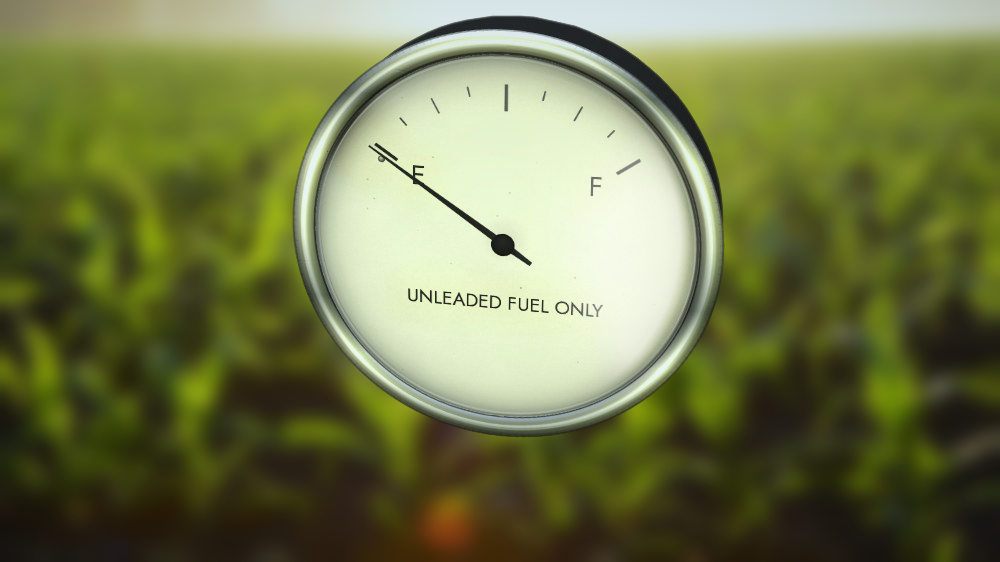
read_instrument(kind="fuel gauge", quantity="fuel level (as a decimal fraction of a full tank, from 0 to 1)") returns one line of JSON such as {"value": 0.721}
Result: {"value": 0}
